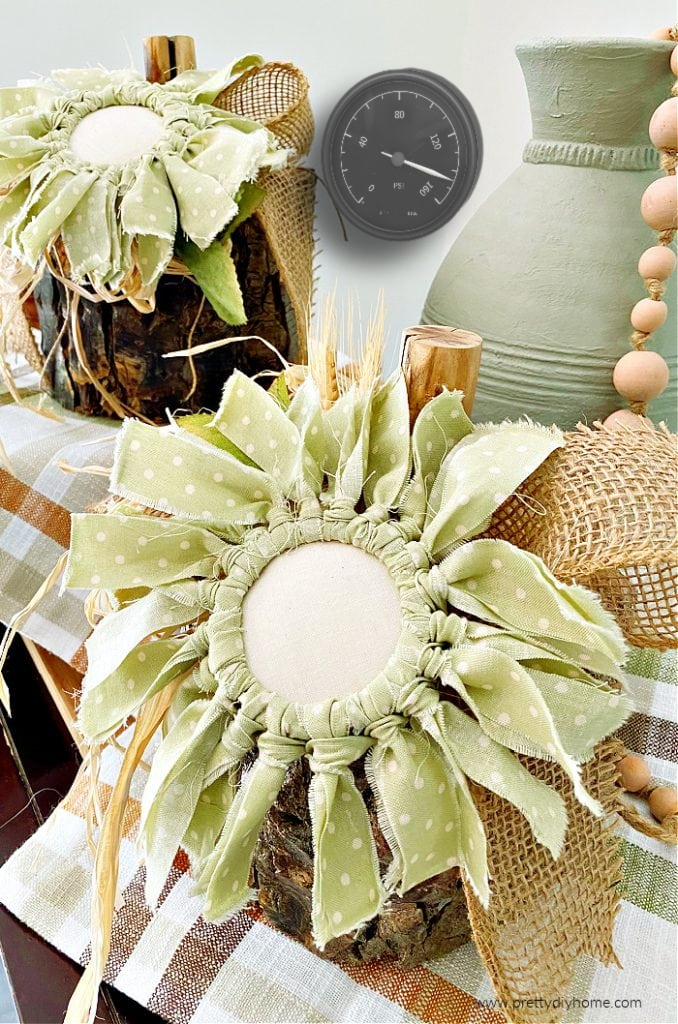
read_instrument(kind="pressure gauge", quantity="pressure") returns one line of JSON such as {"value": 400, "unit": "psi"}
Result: {"value": 145, "unit": "psi"}
